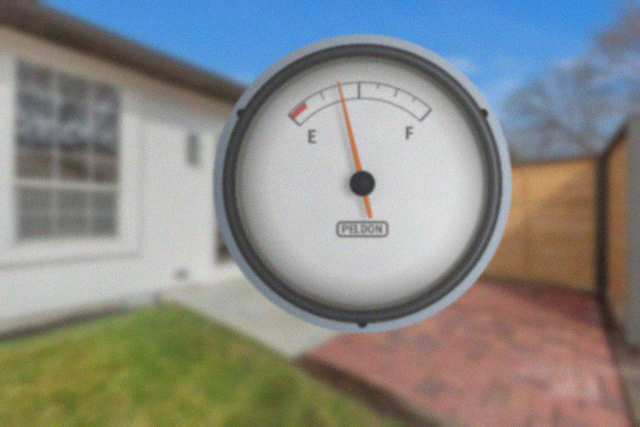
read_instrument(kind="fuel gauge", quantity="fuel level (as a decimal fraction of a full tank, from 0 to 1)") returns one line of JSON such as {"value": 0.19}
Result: {"value": 0.375}
